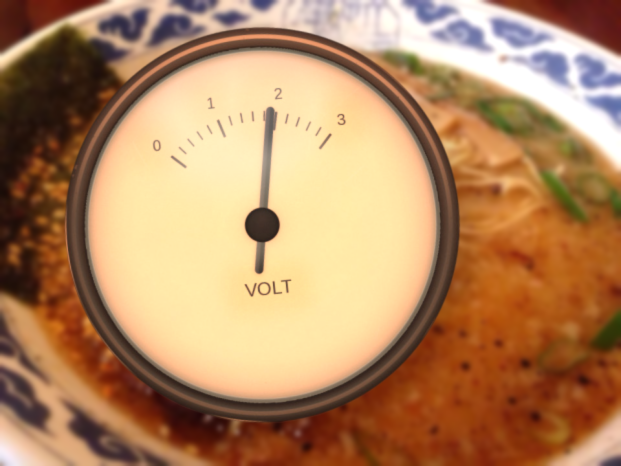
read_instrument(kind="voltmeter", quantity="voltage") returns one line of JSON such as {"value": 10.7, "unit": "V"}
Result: {"value": 1.9, "unit": "V"}
